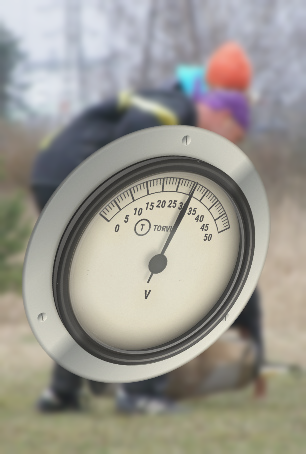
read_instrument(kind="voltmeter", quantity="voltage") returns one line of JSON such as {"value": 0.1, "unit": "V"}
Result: {"value": 30, "unit": "V"}
